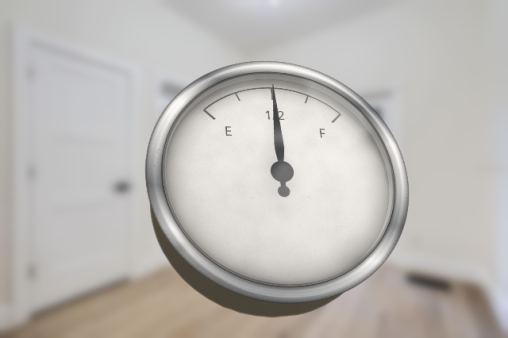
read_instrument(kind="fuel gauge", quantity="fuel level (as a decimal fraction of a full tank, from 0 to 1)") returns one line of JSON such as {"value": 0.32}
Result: {"value": 0.5}
